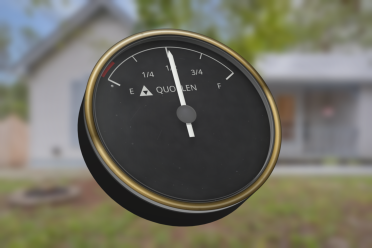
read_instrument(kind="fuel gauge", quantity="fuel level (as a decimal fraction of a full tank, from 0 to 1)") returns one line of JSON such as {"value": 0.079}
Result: {"value": 0.5}
